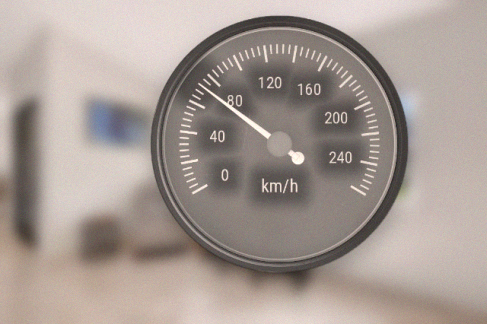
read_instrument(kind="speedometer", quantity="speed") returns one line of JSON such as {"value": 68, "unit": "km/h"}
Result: {"value": 72, "unit": "km/h"}
